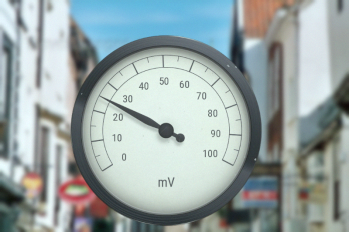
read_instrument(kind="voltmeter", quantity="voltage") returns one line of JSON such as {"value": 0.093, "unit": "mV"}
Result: {"value": 25, "unit": "mV"}
